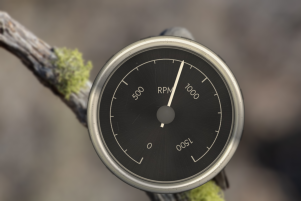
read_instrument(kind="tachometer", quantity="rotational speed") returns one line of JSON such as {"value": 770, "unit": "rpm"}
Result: {"value": 850, "unit": "rpm"}
